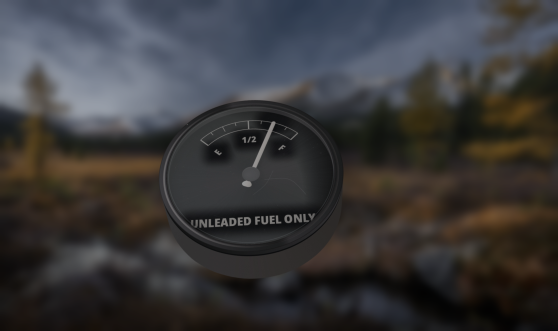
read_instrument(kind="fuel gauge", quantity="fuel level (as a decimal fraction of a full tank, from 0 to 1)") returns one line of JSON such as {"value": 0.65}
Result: {"value": 0.75}
